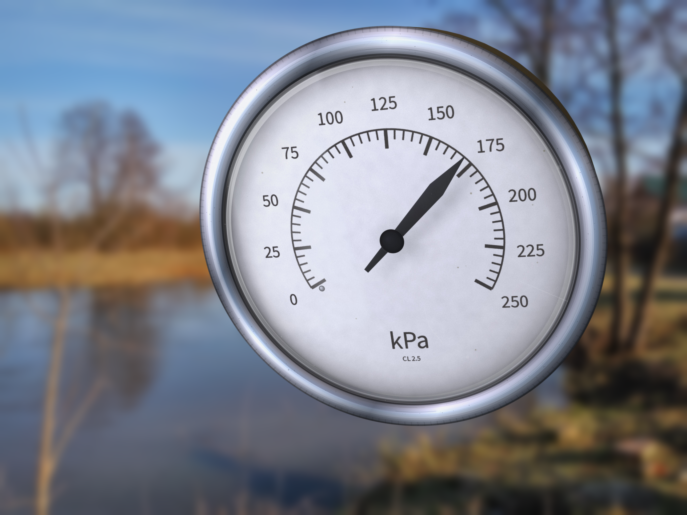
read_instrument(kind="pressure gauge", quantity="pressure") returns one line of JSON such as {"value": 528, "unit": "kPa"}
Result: {"value": 170, "unit": "kPa"}
